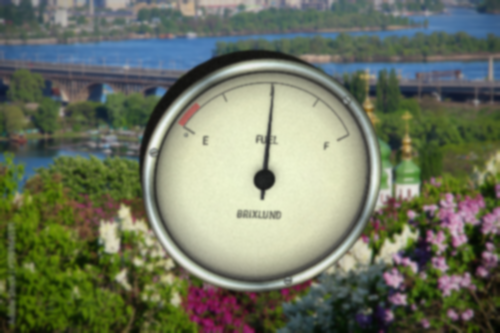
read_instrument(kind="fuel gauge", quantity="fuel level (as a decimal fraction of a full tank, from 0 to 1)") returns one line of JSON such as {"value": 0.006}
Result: {"value": 0.5}
